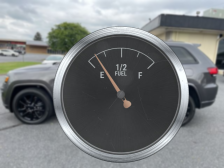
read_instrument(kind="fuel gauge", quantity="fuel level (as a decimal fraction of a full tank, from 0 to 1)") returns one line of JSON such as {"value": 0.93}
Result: {"value": 0.125}
